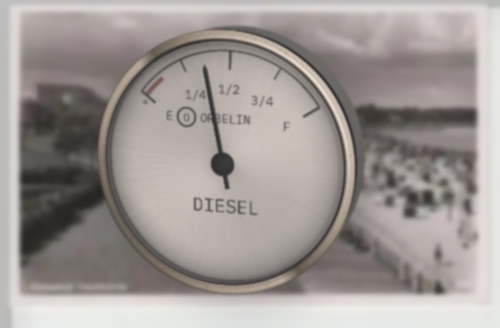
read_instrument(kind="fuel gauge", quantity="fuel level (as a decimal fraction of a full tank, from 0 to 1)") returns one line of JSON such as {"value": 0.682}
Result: {"value": 0.375}
